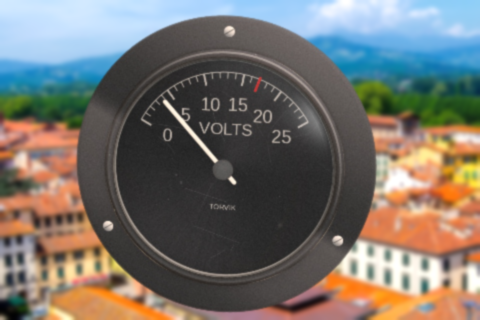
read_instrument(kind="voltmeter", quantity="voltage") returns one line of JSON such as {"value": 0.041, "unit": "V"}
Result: {"value": 4, "unit": "V"}
